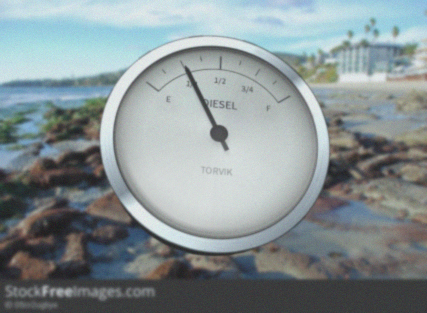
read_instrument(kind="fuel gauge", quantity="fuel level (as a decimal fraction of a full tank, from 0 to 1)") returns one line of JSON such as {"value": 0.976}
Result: {"value": 0.25}
